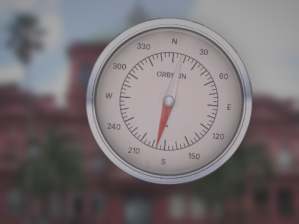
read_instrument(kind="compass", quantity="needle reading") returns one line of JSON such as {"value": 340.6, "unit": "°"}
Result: {"value": 190, "unit": "°"}
